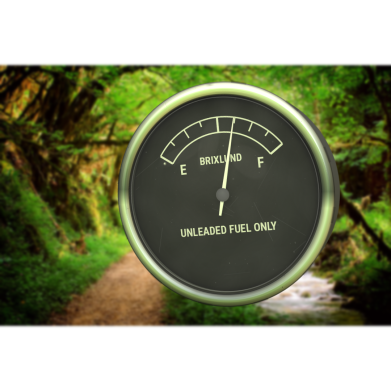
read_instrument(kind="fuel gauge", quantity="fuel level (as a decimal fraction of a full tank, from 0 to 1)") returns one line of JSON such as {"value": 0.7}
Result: {"value": 0.625}
